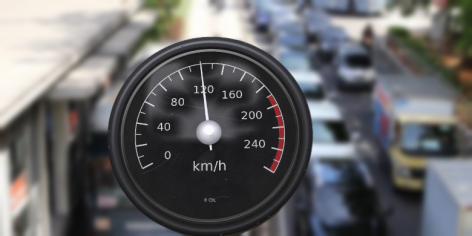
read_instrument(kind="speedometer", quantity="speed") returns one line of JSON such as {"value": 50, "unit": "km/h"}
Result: {"value": 120, "unit": "km/h"}
